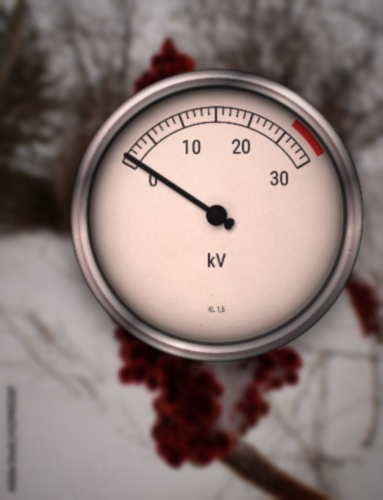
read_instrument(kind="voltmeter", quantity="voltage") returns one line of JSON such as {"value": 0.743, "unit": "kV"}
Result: {"value": 1, "unit": "kV"}
